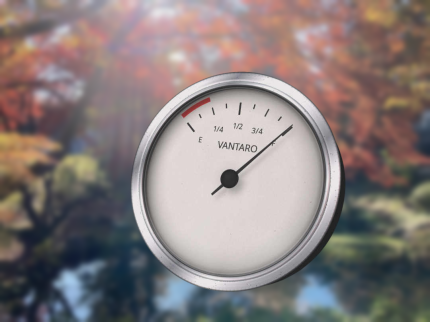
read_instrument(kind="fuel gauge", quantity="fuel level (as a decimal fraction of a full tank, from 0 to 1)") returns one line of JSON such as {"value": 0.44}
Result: {"value": 1}
